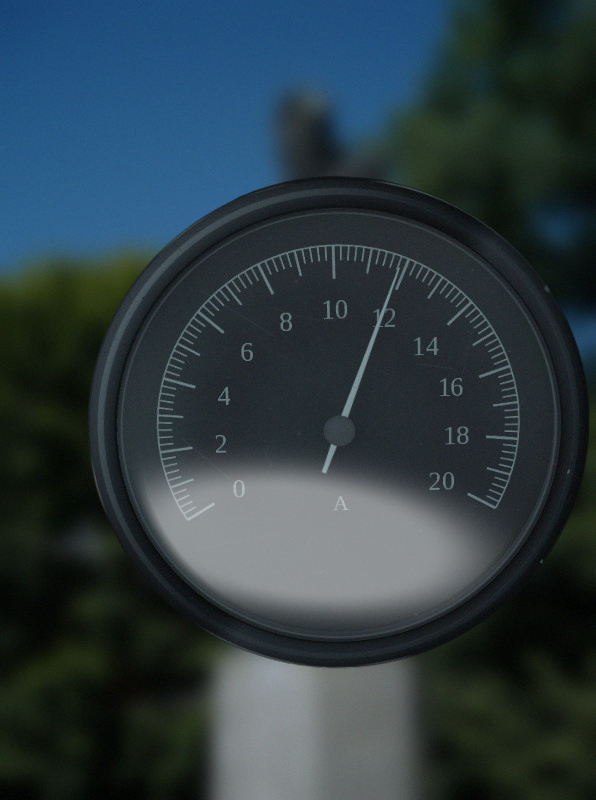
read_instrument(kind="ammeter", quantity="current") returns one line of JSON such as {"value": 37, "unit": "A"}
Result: {"value": 11.8, "unit": "A"}
